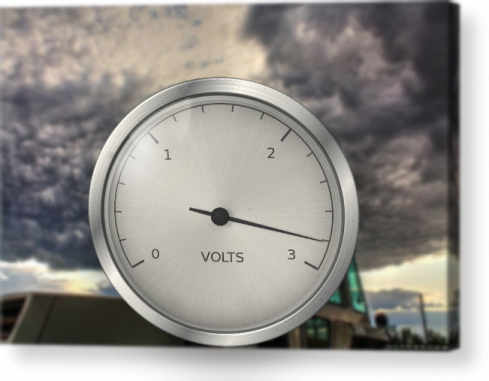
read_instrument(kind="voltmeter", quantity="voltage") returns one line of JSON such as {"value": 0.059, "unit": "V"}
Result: {"value": 2.8, "unit": "V"}
